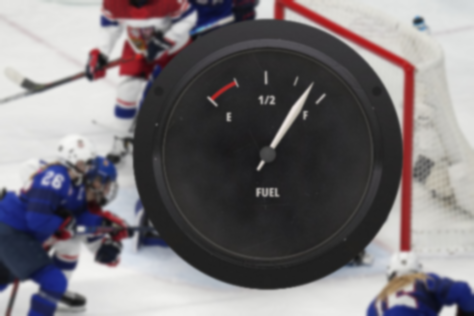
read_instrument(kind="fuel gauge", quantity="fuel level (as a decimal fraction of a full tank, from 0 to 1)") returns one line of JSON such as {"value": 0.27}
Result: {"value": 0.875}
